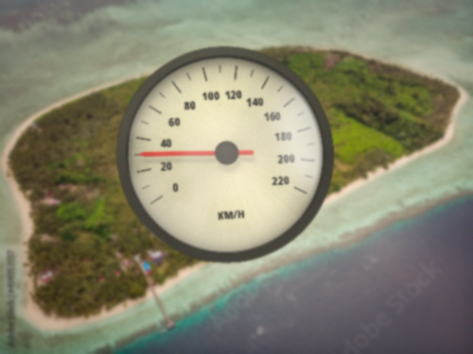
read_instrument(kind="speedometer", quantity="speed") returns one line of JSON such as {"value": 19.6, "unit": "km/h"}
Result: {"value": 30, "unit": "km/h"}
